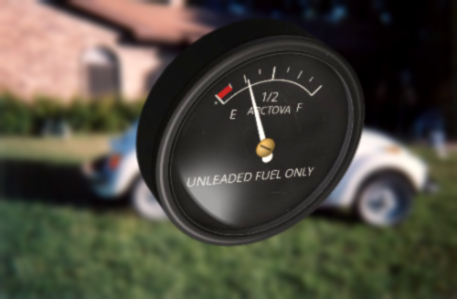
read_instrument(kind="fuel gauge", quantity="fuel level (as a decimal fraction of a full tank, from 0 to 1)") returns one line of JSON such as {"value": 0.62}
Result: {"value": 0.25}
